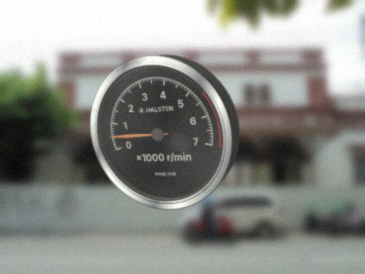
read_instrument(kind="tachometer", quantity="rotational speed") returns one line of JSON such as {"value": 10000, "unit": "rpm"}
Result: {"value": 500, "unit": "rpm"}
